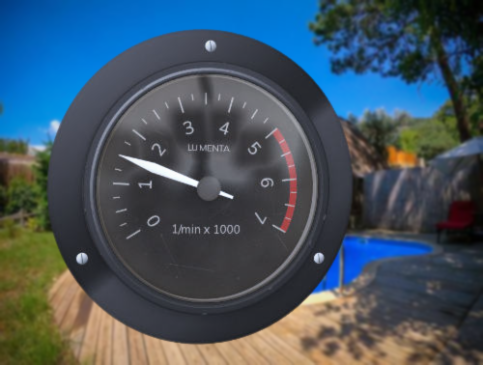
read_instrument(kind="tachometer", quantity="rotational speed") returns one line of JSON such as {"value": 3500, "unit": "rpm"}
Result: {"value": 1500, "unit": "rpm"}
